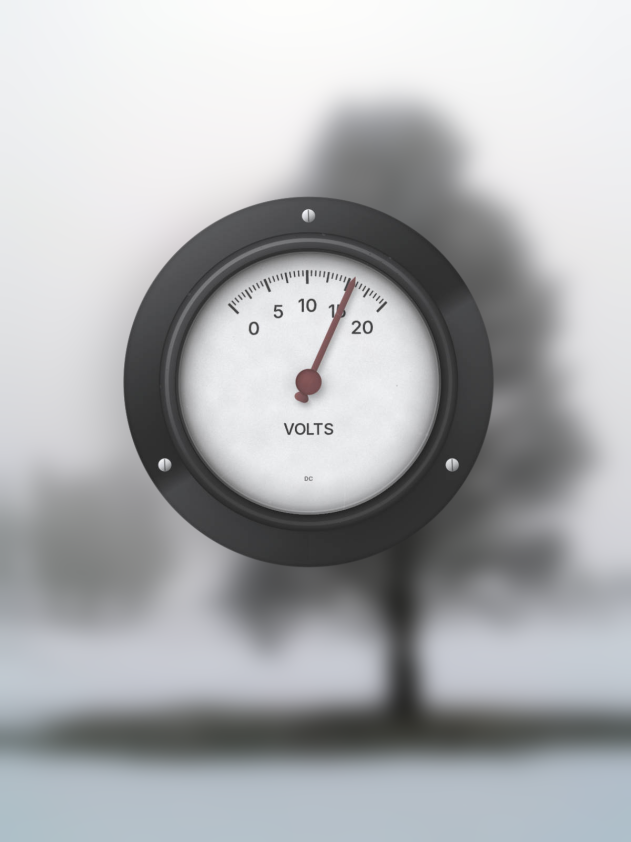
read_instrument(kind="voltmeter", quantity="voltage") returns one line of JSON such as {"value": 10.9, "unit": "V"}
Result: {"value": 15.5, "unit": "V"}
